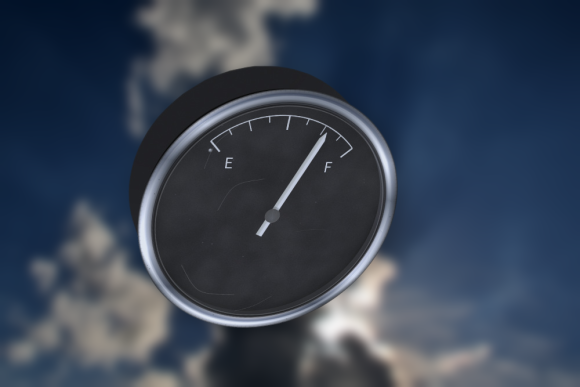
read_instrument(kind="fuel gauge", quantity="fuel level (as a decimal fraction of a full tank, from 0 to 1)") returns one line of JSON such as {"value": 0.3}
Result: {"value": 0.75}
